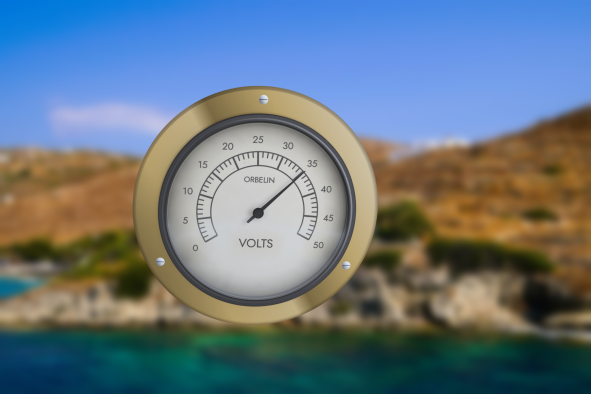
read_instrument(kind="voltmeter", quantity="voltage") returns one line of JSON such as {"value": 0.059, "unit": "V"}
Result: {"value": 35, "unit": "V"}
